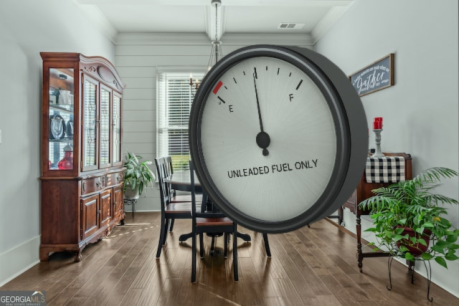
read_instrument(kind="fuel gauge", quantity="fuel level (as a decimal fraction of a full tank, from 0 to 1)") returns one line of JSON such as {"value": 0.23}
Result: {"value": 0.5}
